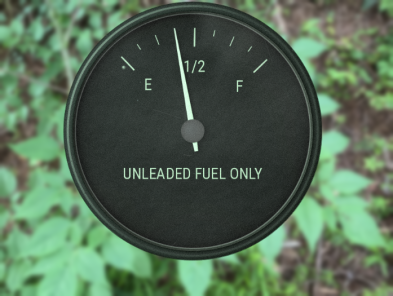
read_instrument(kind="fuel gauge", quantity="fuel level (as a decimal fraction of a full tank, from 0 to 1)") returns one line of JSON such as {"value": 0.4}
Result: {"value": 0.375}
